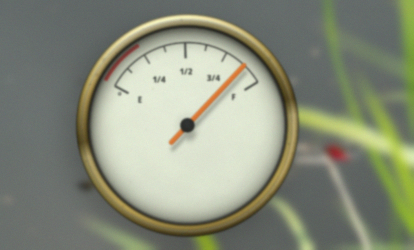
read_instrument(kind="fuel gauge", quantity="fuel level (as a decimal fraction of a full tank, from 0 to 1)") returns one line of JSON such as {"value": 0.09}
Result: {"value": 0.875}
